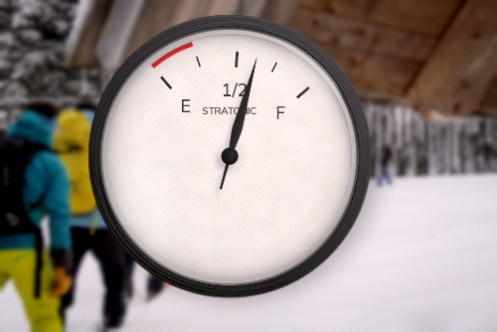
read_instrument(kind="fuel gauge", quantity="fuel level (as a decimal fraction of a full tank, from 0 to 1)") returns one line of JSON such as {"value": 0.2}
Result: {"value": 0.625}
